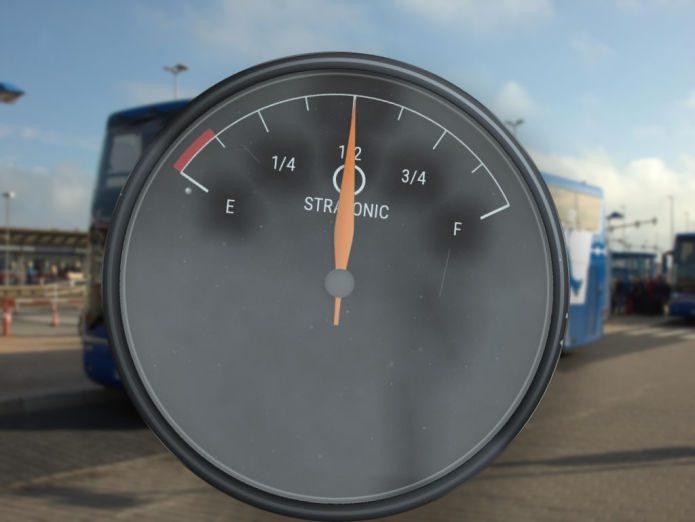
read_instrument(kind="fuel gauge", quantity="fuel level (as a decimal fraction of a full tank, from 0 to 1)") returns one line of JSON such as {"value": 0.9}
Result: {"value": 0.5}
